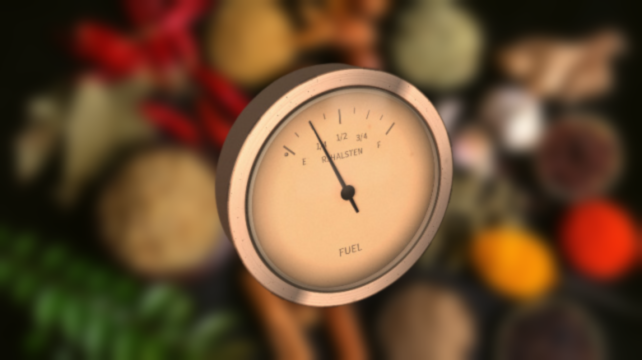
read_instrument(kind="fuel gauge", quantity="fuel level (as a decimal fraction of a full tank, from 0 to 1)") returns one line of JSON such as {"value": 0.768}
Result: {"value": 0.25}
